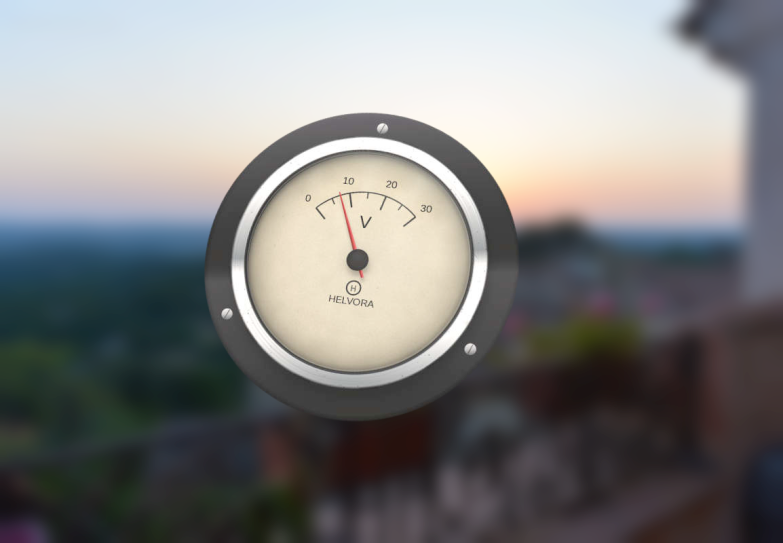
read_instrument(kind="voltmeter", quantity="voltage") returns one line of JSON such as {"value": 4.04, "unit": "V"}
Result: {"value": 7.5, "unit": "V"}
